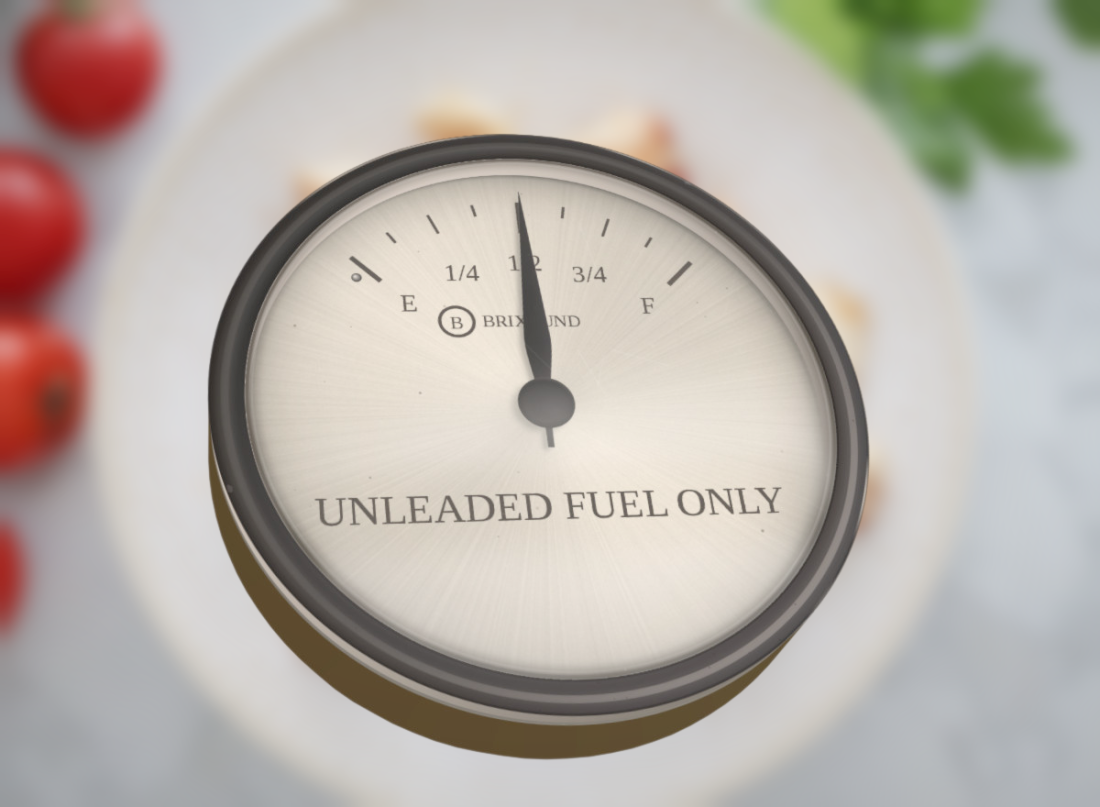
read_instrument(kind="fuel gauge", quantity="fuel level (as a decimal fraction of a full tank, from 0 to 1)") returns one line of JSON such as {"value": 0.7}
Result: {"value": 0.5}
